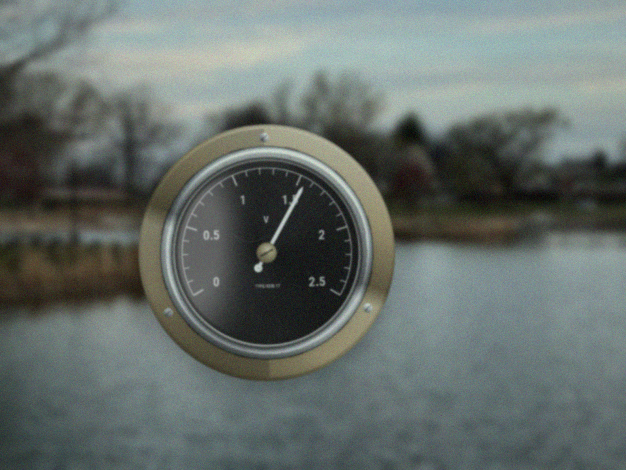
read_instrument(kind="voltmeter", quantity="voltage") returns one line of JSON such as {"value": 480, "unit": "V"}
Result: {"value": 1.55, "unit": "V"}
